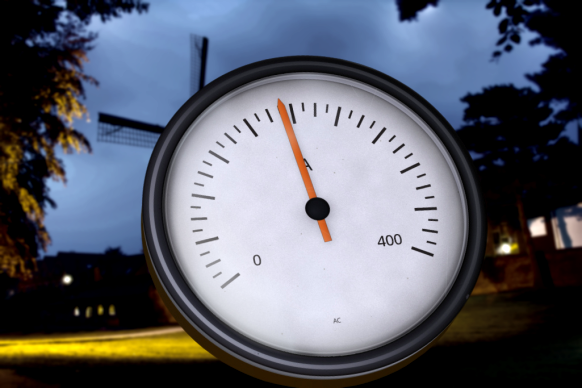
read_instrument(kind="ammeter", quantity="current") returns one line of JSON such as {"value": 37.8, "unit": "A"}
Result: {"value": 190, "unit": "A"}
